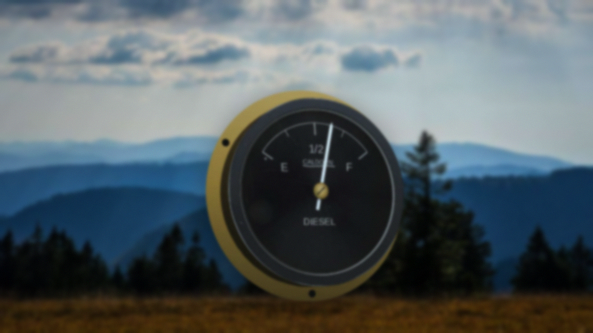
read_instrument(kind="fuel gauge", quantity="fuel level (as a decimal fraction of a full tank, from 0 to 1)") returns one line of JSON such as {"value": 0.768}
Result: {"value": 0.625}
